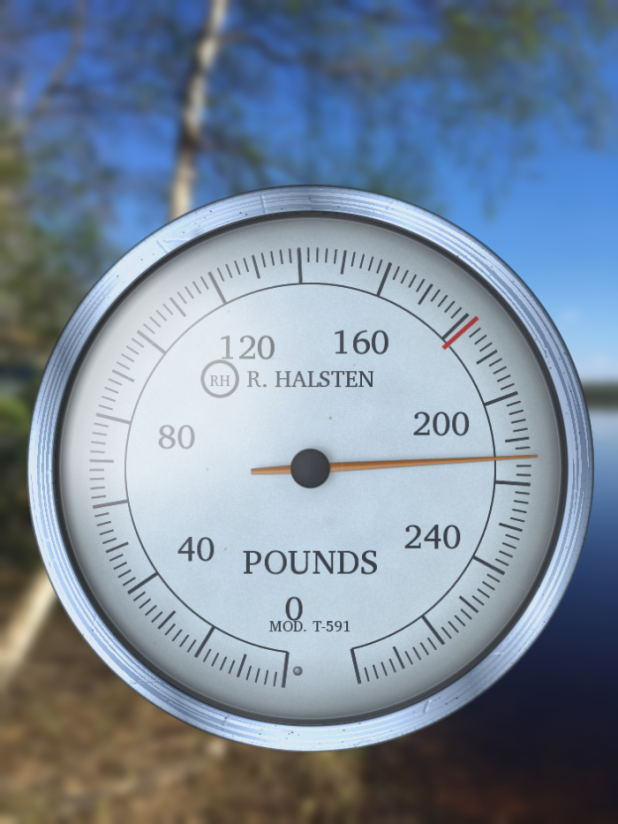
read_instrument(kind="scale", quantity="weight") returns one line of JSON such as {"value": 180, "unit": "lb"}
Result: {"value": 214, "unit": "lb"}
